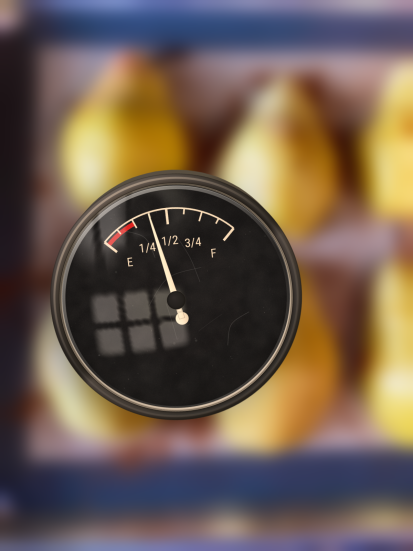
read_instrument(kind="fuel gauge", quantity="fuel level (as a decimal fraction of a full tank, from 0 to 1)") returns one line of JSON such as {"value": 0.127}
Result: {"value": 0.375}
